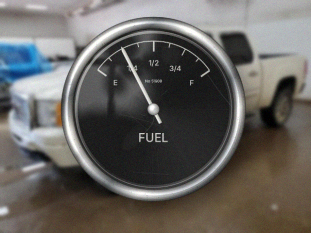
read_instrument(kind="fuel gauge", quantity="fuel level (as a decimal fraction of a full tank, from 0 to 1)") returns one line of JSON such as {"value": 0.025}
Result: {"value": 0.25}
